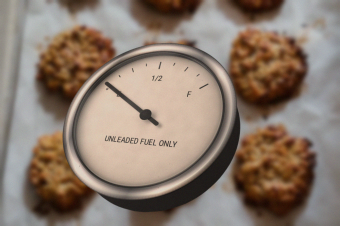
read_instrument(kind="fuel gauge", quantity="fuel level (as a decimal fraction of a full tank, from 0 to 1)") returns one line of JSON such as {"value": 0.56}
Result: {"value": 0}
